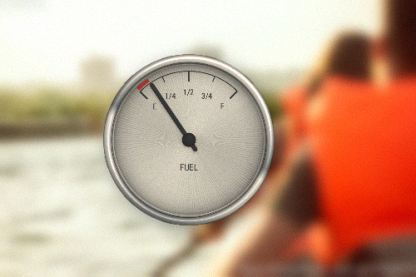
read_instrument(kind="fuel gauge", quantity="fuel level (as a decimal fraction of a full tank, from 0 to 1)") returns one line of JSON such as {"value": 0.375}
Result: {"value": 0.125}
